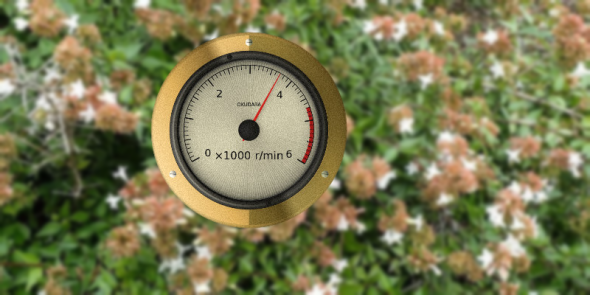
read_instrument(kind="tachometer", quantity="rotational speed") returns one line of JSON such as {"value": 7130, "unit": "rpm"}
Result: {"value": 3700, "unit": "rpm"}
